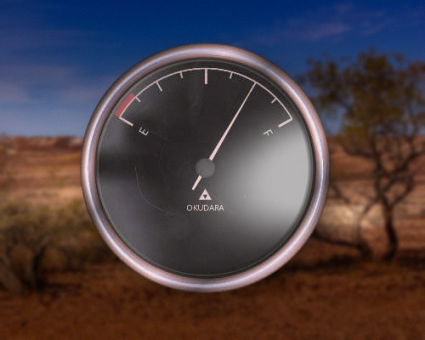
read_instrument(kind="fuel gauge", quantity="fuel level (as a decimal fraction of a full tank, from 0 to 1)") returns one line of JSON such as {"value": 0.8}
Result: {"value": 0.75}
